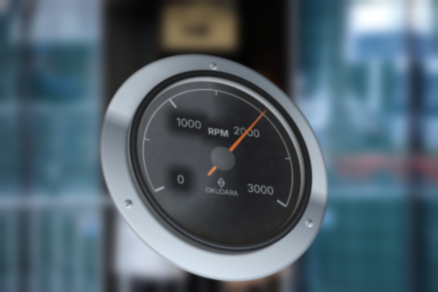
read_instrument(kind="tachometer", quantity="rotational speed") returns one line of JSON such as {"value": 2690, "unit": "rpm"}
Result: {"value": 2000, "unit": "rpm"}
